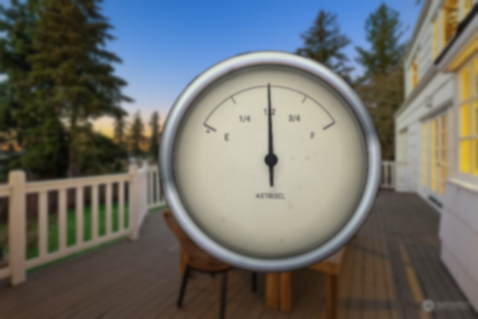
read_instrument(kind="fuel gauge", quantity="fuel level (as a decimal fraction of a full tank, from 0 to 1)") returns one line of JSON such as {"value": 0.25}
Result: {"value": 0.5}
